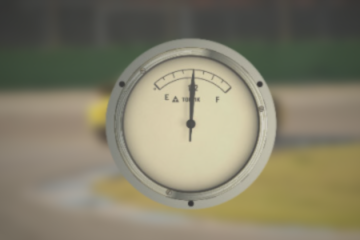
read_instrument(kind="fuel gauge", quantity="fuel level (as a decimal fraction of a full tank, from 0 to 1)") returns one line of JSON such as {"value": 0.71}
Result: {"value": 0.5}
